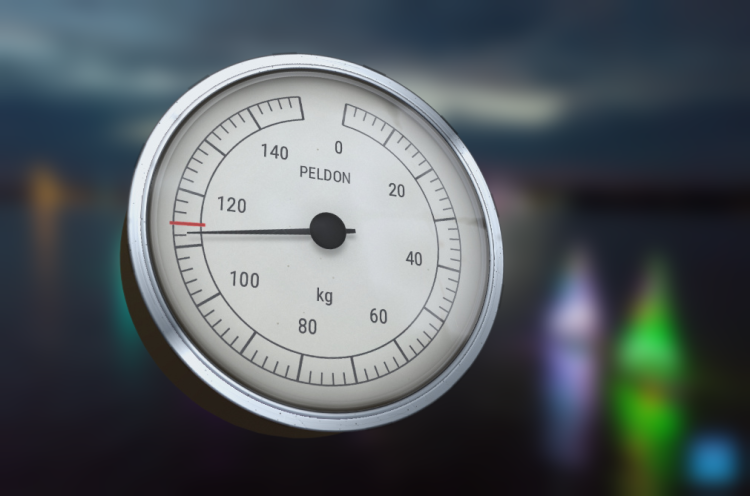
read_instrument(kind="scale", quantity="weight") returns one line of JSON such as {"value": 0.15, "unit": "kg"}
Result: {"value": 112, "unit": "kg"}
